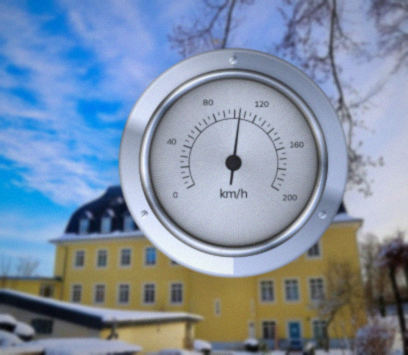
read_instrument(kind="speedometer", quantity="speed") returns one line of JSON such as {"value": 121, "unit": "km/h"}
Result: {"value": 105, "unit": "km/h"}
